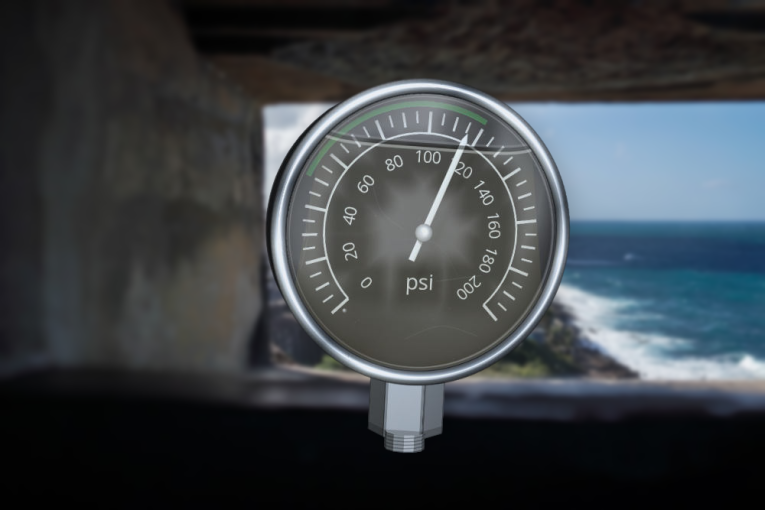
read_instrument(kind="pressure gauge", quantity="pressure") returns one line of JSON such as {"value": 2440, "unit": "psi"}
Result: {"value": 115, "unit": "psi"}
